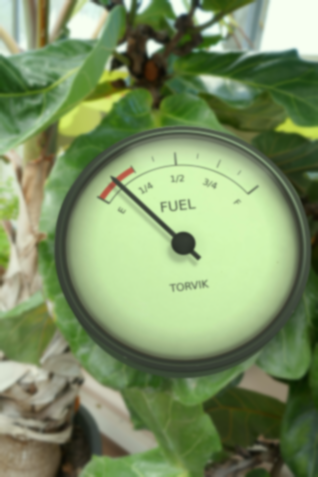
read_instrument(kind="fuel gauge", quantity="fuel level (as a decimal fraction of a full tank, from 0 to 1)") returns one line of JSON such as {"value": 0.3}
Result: {"value": 0.125}
